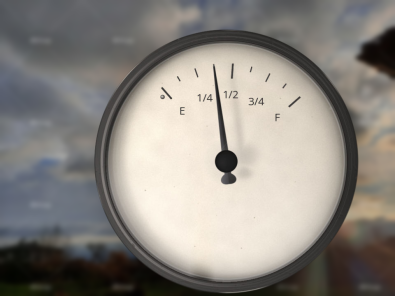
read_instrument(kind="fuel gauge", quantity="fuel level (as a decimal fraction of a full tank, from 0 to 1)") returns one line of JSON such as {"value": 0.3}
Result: {"value": 0.375}
